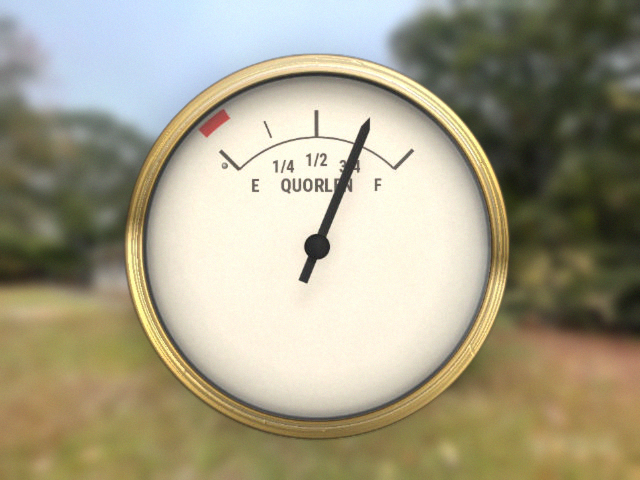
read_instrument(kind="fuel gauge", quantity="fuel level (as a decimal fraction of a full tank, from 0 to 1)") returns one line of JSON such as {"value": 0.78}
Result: {"value": 0.75}
